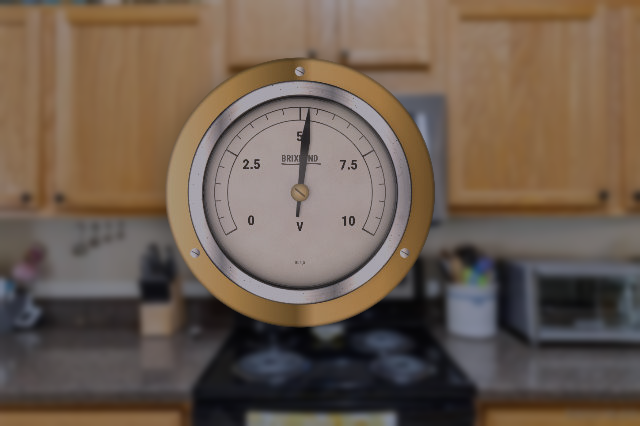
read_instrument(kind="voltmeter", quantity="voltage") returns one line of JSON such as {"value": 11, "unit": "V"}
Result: {"value": 5.25, "unit": "V"}
